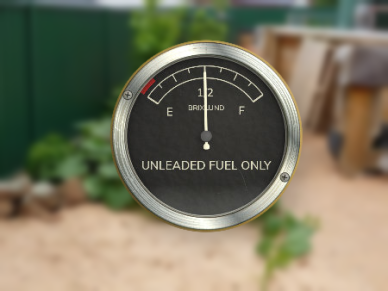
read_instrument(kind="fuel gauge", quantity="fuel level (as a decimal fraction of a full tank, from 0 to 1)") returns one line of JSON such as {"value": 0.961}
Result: {"value": 0.5}
